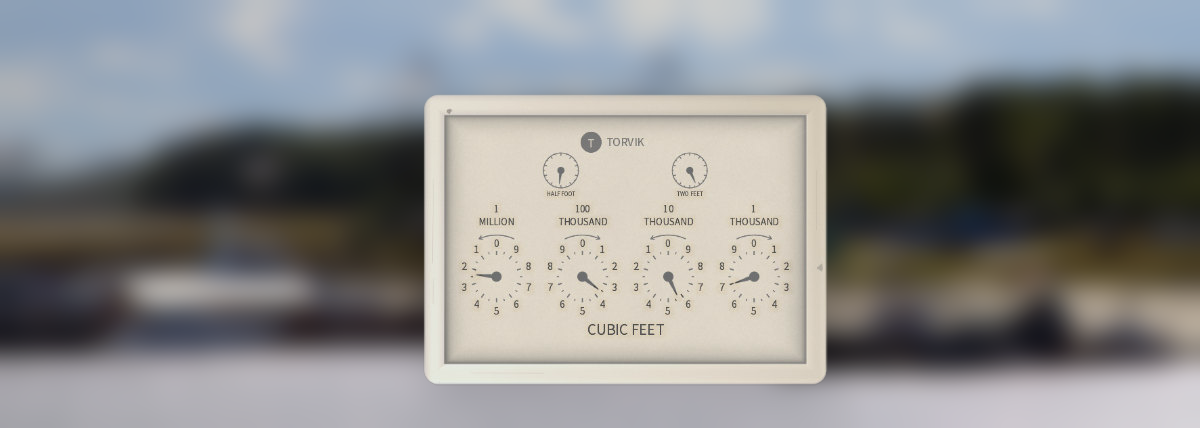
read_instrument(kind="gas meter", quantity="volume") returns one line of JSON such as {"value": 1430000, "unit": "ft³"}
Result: {"value": 235700, "unit": "ft³"}
